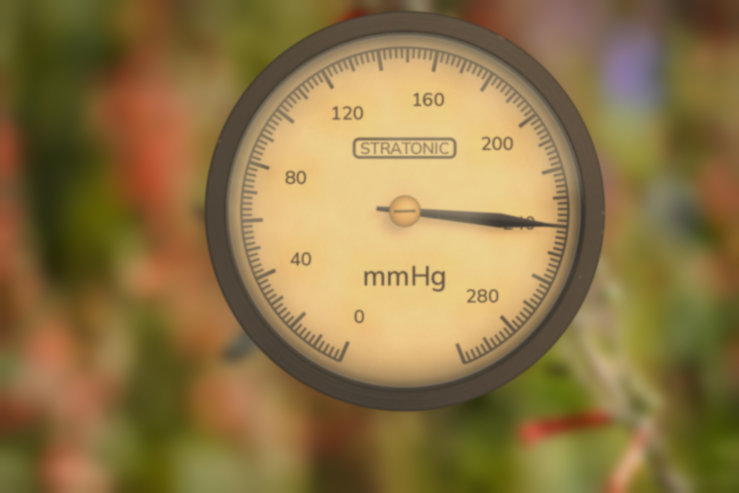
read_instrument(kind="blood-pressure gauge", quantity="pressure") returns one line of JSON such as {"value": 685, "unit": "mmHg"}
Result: {"value": 240, "unit": "mmHg"}
